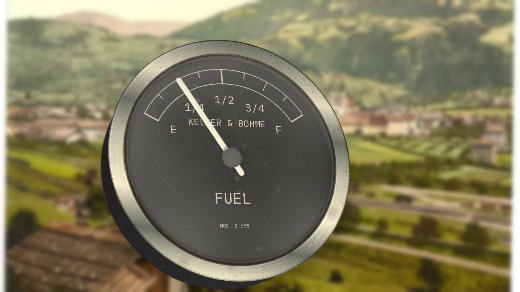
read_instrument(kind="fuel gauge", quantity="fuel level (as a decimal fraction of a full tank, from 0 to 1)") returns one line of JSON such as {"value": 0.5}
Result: {"value": 0.25}
